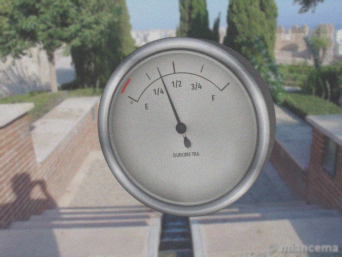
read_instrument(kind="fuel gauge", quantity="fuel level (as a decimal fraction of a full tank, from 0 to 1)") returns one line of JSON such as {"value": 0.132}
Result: {"value": 0.375}
